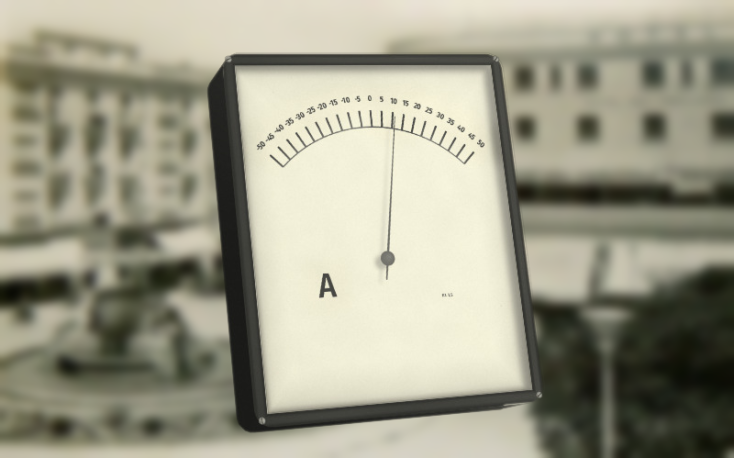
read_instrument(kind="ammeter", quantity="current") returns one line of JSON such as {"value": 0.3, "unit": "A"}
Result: {"value": 10, "unit": "A"}
